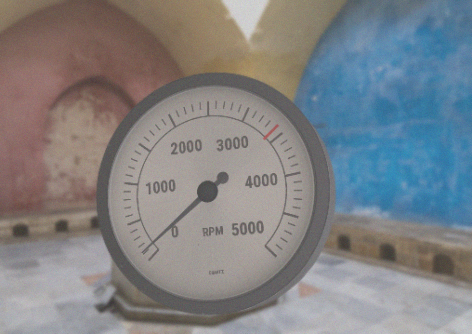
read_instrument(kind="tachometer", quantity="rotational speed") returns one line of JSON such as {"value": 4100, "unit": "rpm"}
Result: {"value": 100, "unit": "rpm"}
